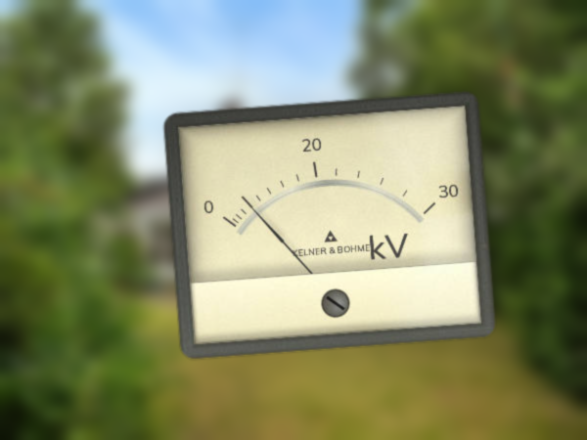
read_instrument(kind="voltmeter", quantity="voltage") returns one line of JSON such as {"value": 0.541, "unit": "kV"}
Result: {"value": 10, "unit": "kV"}
